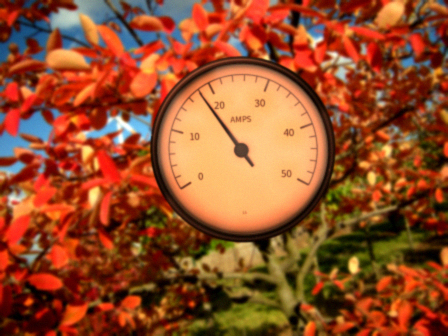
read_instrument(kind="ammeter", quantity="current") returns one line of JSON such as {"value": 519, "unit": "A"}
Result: {"value": 18, "unit": "A"}
